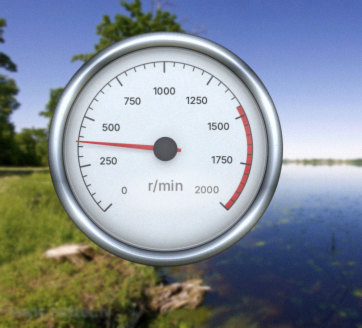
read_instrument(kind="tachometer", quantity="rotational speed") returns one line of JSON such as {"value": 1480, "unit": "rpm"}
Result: {"value": 375, "unit": "rpm"}
